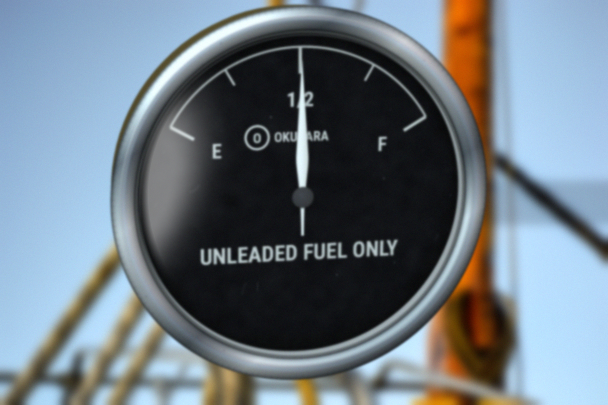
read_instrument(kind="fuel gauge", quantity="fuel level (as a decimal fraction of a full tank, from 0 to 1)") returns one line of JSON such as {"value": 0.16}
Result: {"value": 0.5}
